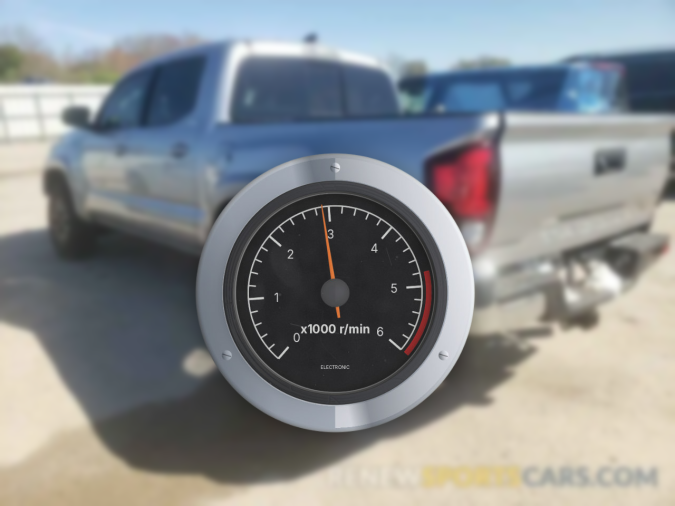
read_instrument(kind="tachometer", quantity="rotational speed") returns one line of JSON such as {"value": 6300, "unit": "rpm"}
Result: {"value": 2900, "unit": "rpm"}
